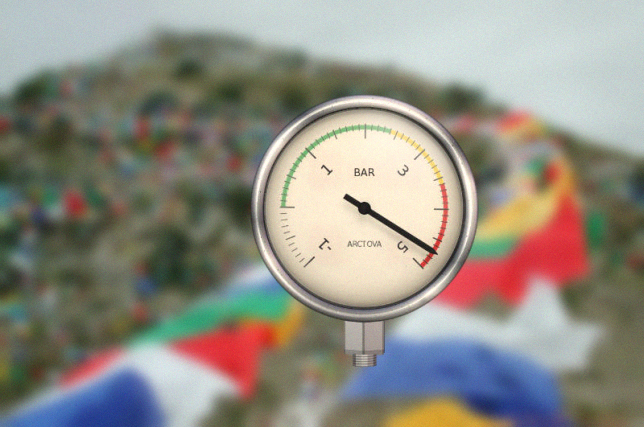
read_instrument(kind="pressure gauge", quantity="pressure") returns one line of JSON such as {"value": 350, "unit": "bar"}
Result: {"value": 4.7, "unit": "bar"}
